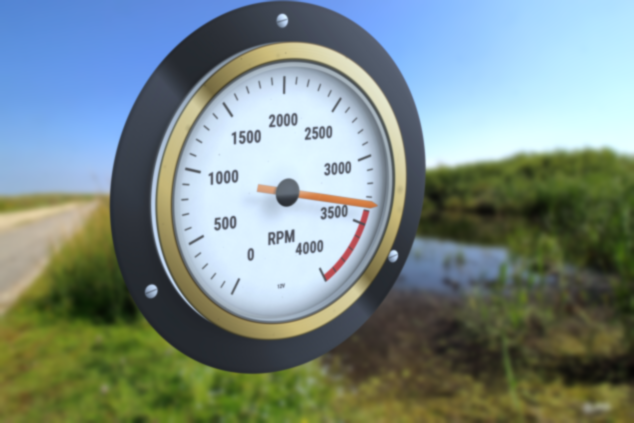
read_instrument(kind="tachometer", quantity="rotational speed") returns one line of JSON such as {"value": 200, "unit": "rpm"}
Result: {"value": 3350, "unit": "rpm"}
